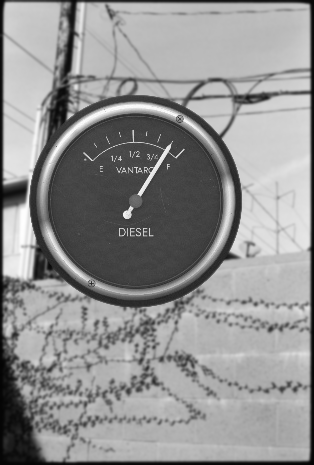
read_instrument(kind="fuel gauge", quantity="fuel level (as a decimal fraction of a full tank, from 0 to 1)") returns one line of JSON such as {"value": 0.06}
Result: {"value": 0.875}
